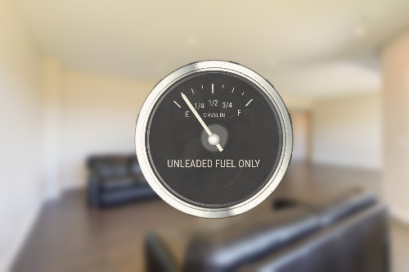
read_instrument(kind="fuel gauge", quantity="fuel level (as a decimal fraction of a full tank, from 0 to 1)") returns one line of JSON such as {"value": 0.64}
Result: {"value": 0.125}
